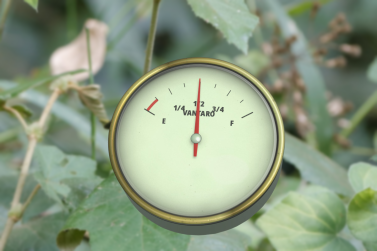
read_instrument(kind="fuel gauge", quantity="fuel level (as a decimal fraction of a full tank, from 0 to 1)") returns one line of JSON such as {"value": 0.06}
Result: {"value": 0.5}
